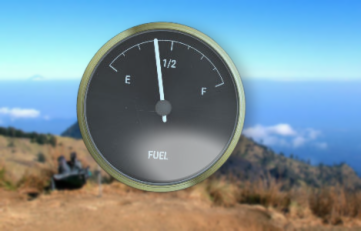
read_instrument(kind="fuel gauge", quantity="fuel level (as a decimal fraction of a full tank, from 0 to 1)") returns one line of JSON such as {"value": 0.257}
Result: {"value": 0.375}
